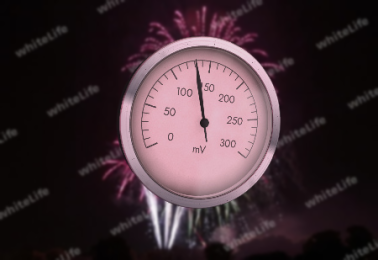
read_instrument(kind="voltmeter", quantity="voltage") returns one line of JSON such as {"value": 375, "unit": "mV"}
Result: {"value": 130, "unit": "mV"}
